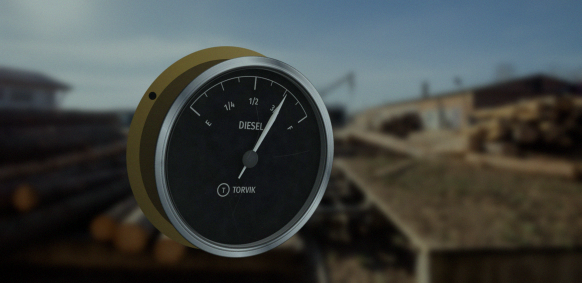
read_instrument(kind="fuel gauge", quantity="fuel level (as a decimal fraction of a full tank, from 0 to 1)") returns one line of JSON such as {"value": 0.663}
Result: {"value": 0.75}
